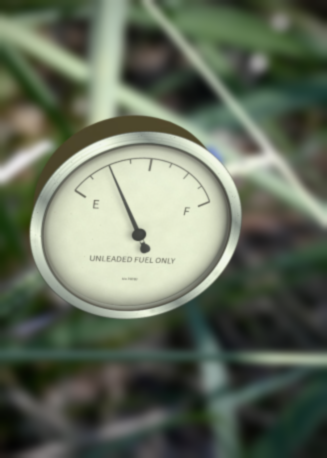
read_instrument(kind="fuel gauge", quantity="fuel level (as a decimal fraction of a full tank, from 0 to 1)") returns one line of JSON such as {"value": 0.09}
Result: {"value": 0.25}
